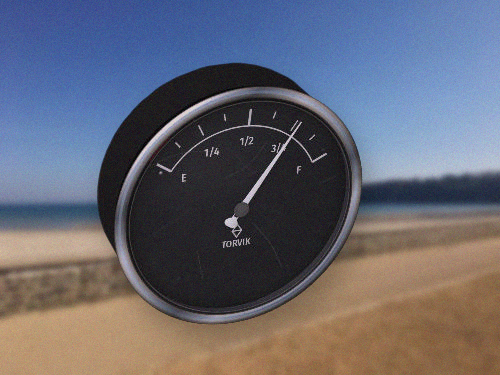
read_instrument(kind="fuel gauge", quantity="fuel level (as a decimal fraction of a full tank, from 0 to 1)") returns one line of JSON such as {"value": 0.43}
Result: {"value": 0.75}
